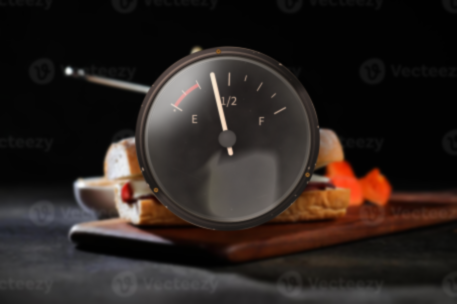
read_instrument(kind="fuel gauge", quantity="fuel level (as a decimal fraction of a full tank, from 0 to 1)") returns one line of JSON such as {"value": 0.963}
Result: {"value": 0.375}
